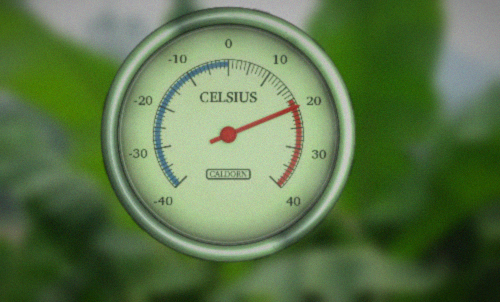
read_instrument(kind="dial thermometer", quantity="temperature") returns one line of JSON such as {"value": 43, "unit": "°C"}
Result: {"value": 20, "unit": "°C"}
